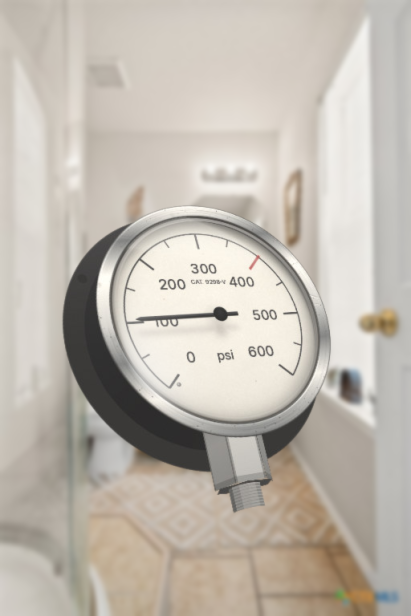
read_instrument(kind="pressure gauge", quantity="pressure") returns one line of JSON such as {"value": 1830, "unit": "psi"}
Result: {"value": 100, "unit": "psi"}
